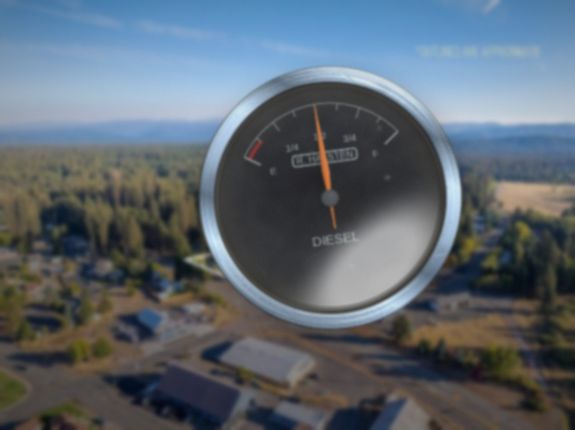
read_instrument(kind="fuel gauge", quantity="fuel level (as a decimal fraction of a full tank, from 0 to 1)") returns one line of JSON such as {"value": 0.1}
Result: {"value": 0.5}
